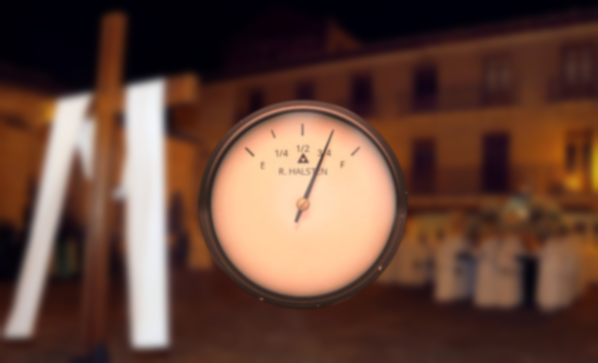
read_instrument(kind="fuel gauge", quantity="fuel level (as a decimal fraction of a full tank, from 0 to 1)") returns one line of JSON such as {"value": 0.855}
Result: {"value": 0.75}
